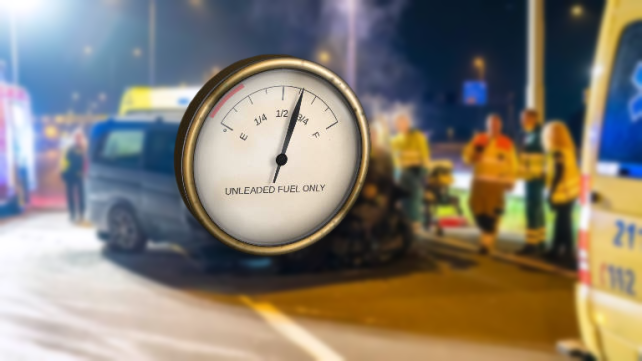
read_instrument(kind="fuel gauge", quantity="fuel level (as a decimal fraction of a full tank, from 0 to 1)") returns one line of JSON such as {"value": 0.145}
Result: {"value": 0.625}
